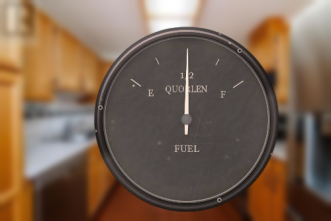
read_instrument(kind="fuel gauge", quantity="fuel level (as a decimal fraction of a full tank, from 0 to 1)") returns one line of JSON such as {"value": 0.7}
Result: {"value": 0.5}
